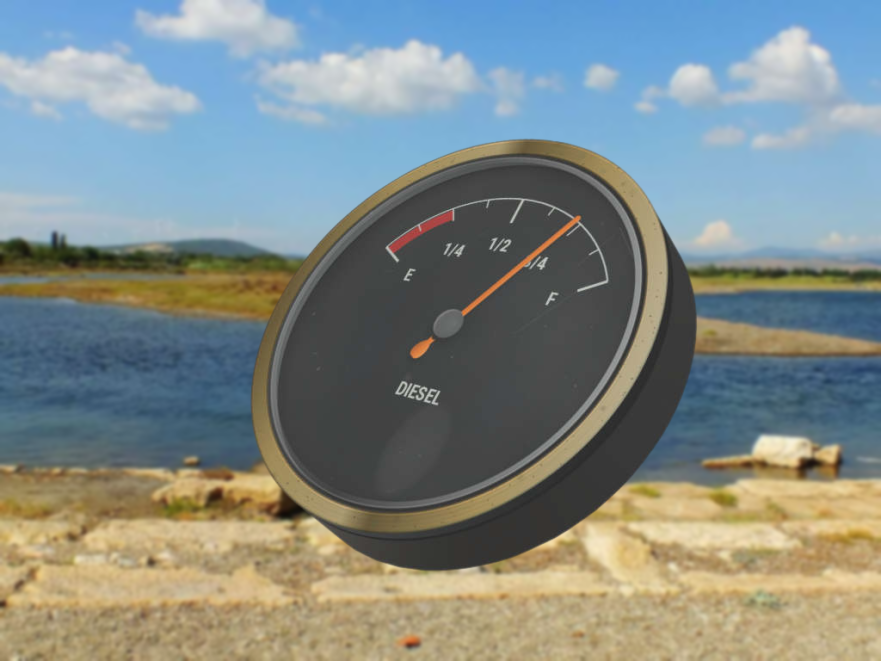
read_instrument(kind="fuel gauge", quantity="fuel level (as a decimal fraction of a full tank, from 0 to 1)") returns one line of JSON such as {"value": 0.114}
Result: {"value": 0.75}
